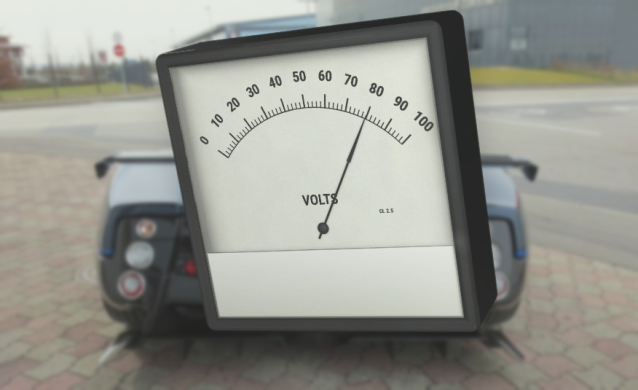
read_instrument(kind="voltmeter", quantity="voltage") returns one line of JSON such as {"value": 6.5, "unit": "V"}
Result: {"value": 80, "unit": "V"}
